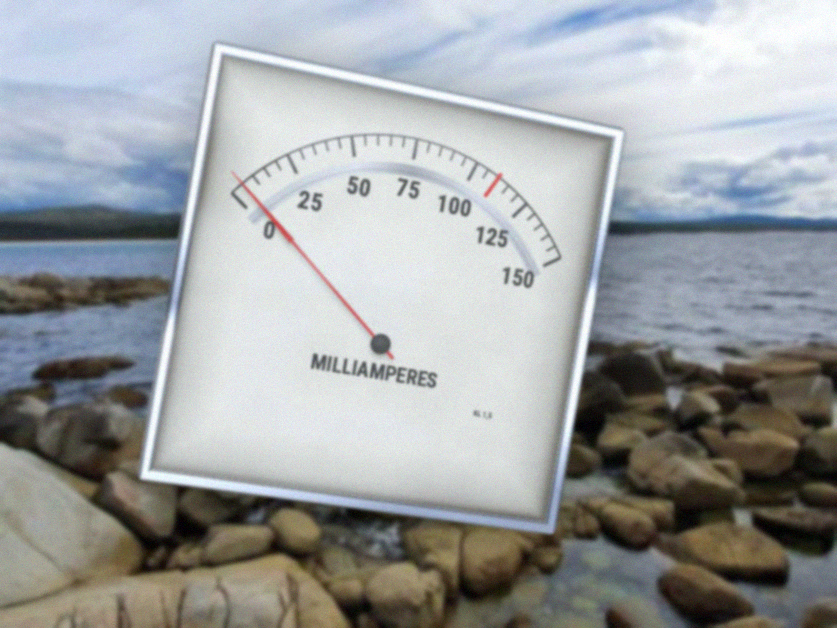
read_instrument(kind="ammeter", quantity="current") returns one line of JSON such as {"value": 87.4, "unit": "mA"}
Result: {"value": 5, "unit": "mA"}
